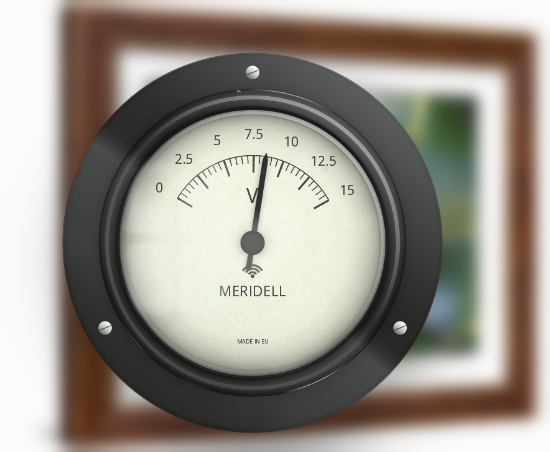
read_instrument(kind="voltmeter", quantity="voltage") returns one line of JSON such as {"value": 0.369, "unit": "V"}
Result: {"value": 8.5, "unit": "V"}
